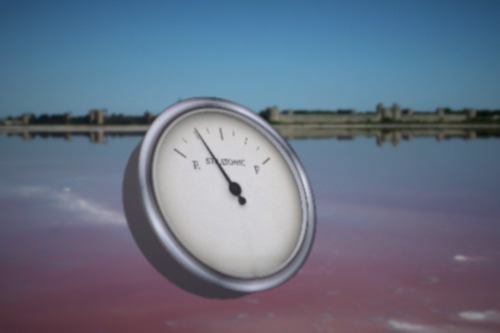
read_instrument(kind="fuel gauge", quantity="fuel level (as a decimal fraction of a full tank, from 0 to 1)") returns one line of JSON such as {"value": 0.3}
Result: {"value": 0.25}
